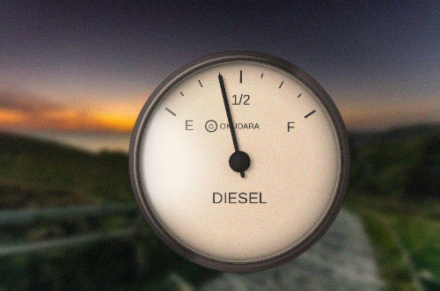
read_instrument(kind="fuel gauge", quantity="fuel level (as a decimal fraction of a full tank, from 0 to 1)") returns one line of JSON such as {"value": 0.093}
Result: {"value": 0.375}
